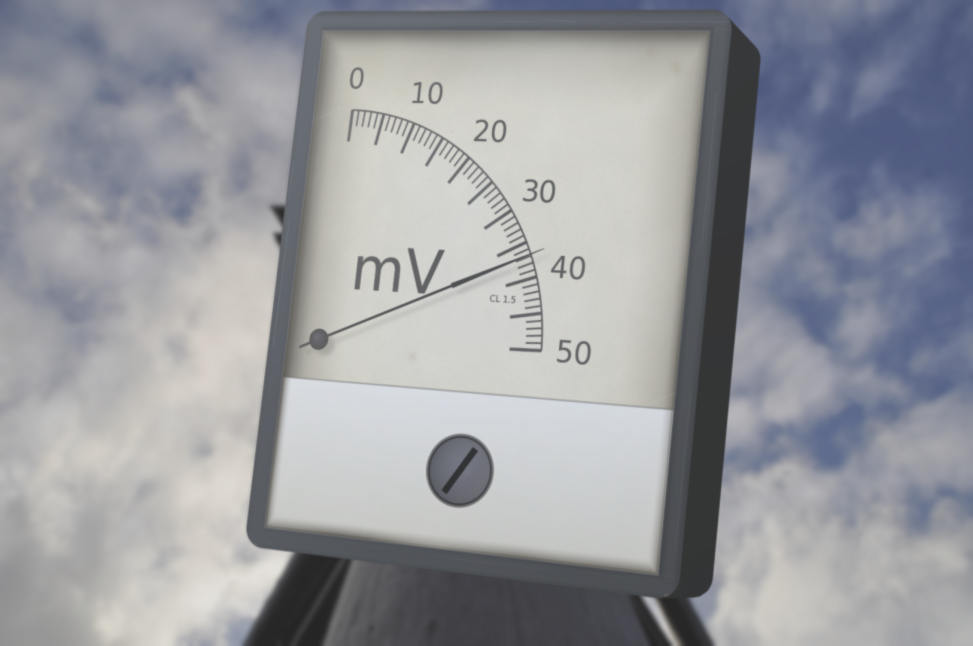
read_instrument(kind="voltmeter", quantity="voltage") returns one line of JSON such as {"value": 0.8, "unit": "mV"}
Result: {"value": 37, "unit": "mV"}
